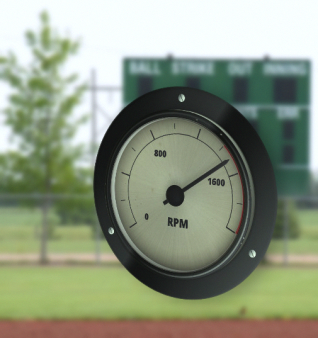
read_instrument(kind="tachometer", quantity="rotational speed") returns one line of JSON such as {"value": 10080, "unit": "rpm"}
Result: {"value": 1500, "unit": "rpm"}
